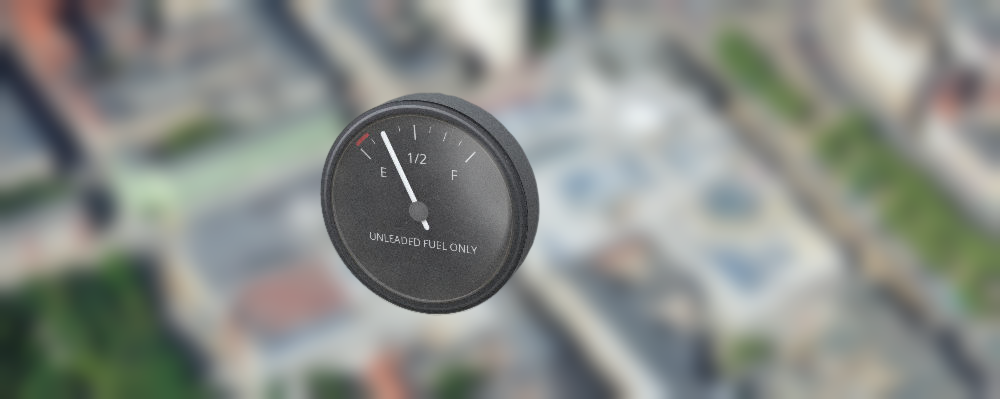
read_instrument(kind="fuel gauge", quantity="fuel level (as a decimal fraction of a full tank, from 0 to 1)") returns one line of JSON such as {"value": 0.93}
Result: {"value": 0.25}
